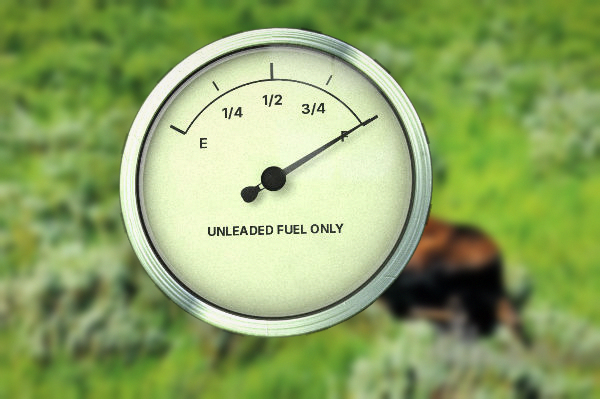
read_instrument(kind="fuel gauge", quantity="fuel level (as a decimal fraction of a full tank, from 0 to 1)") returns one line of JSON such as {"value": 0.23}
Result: {"value": 1}
